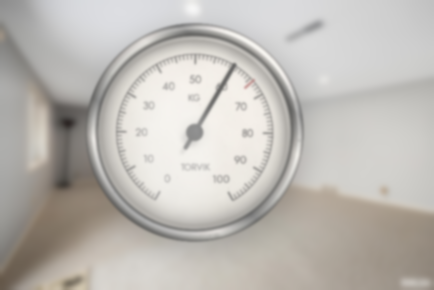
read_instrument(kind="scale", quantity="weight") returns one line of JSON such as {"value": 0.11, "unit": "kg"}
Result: {"value": 60, "unit": "kg"}
